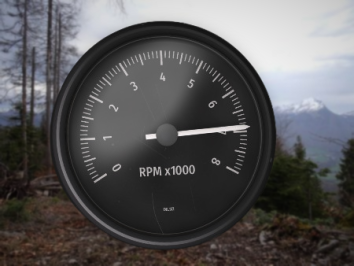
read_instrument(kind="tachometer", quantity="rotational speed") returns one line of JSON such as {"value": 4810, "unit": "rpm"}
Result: {"value": 6900, "unit": "rpm"}
